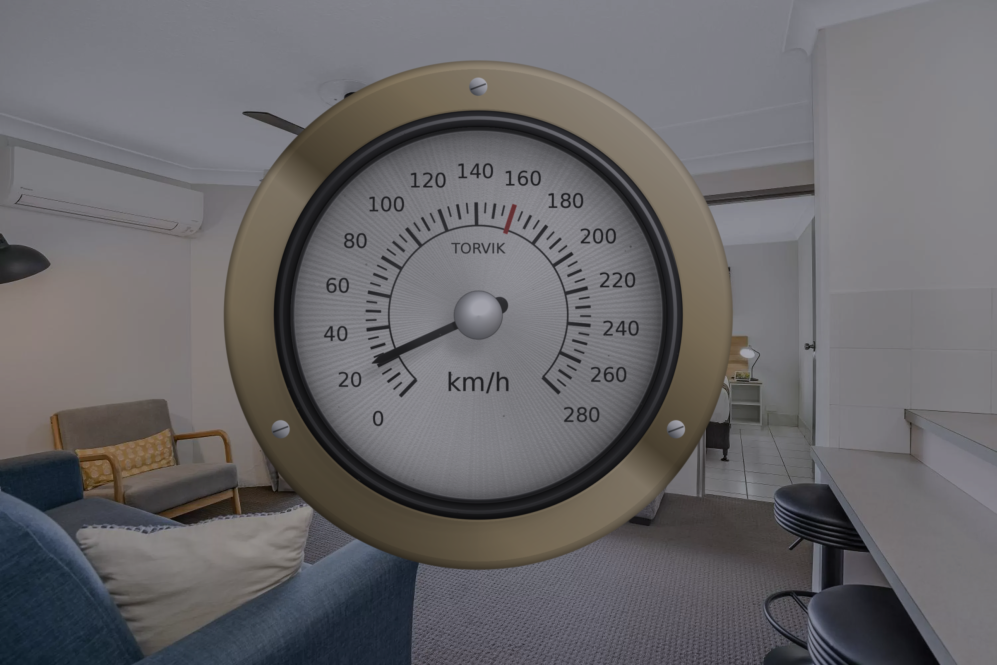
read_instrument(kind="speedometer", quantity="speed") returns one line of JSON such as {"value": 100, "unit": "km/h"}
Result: {"value": 22.5, "unit": "km/h"}
